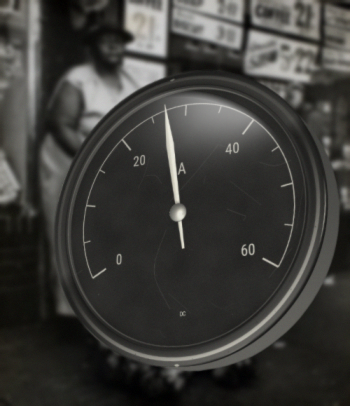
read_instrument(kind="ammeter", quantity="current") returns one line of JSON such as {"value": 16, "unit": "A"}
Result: {"value": 27.5, "unit": "A"}
